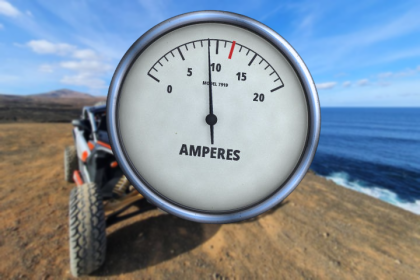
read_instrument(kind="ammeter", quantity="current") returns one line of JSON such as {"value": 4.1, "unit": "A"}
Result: {"value": 9, "unit": "A"}
